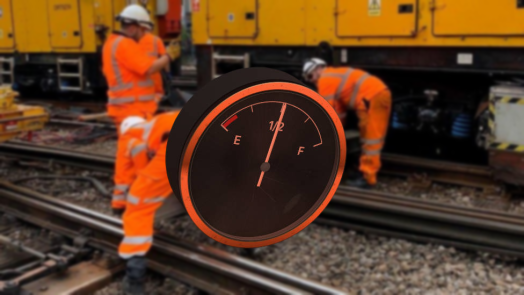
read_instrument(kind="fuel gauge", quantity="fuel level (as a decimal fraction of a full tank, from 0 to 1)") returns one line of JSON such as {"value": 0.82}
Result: {"value": 0.5}
